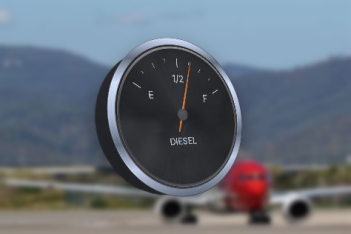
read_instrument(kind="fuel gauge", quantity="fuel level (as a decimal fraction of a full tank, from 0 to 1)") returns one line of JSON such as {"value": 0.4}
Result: {"value": 0.625}
